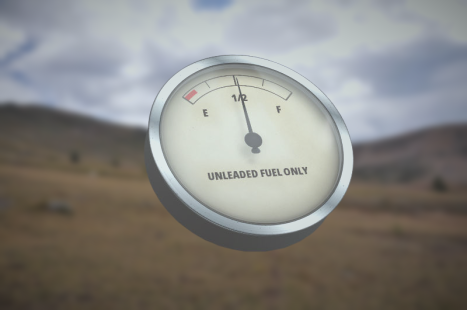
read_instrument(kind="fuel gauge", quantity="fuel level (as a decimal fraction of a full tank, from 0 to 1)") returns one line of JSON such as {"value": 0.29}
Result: {"value": 0.5}
